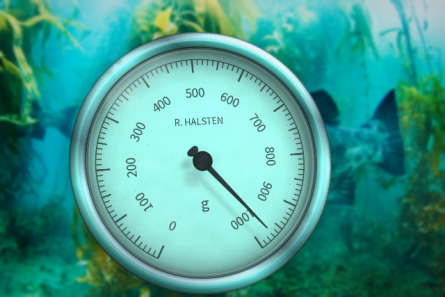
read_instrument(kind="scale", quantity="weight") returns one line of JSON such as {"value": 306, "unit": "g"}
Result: {"value": 970, "unit": "g"}
